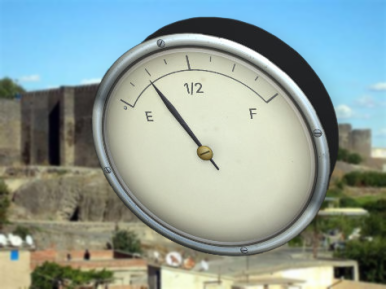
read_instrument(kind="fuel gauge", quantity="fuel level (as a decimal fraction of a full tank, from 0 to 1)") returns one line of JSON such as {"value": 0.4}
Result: {"value": 0.25}
